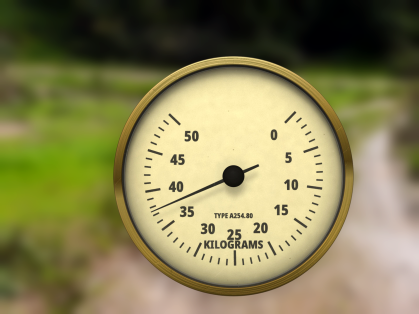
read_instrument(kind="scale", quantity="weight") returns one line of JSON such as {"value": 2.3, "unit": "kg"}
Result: {"value": 37.5, "unit": "kg"}
